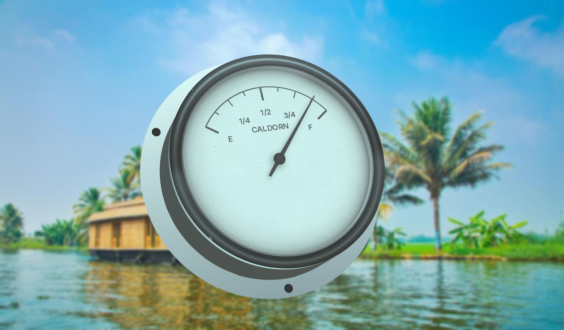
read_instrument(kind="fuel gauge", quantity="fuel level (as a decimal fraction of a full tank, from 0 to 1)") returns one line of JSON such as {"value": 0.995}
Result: {"value": 0.875}
